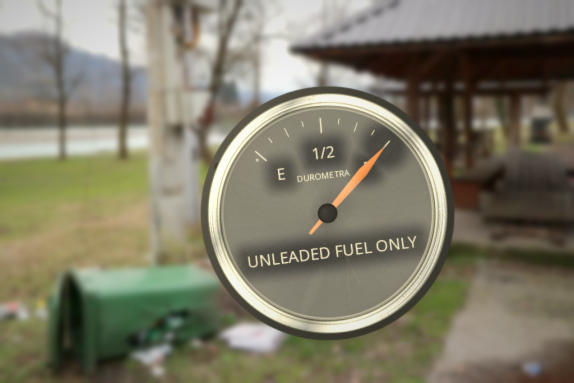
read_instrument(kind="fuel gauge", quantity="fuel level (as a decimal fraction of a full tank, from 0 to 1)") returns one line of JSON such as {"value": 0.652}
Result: {"value": 1}
